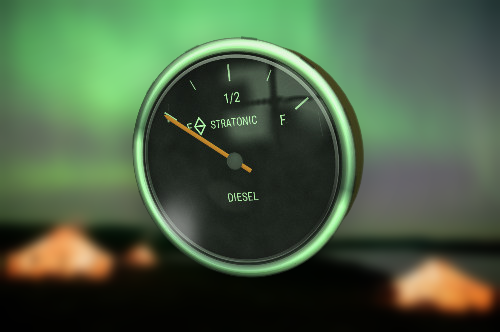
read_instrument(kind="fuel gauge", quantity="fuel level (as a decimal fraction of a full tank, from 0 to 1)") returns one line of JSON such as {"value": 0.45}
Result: {"value": 0}
